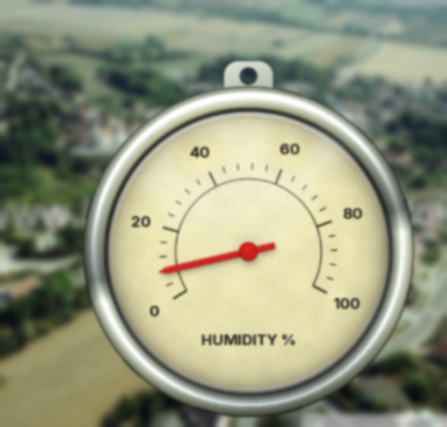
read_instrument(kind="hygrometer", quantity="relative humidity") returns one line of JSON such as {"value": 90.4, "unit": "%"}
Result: {"value": 8, "unit": "%"}
